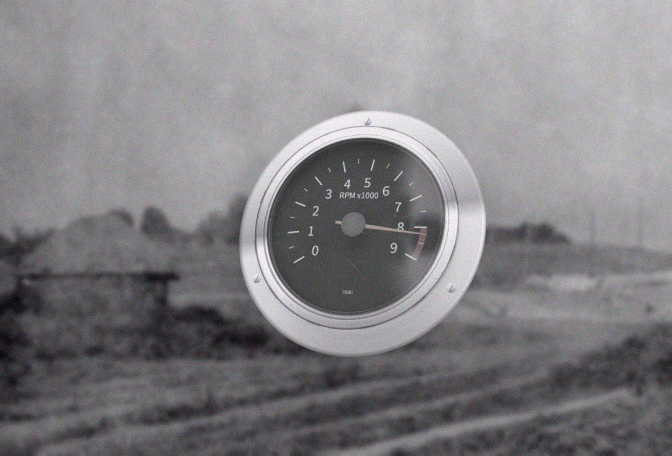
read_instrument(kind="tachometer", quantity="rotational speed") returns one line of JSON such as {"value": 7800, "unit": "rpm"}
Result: {"value": 8250, "unit": "rpm"}
